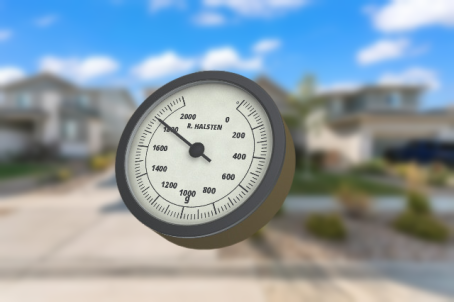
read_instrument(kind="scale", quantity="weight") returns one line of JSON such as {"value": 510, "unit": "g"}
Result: {"value": 1800, "unit": "g"}
